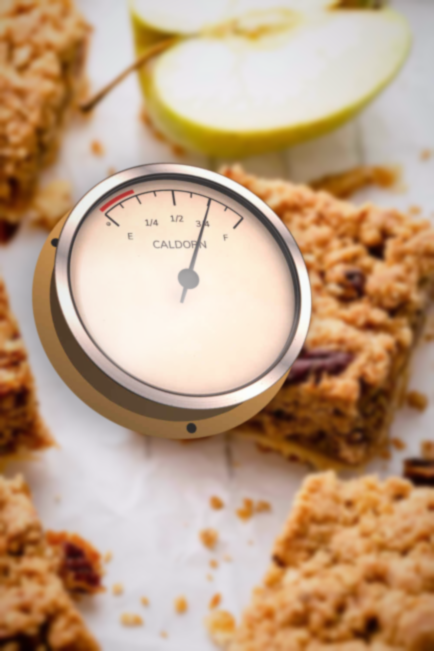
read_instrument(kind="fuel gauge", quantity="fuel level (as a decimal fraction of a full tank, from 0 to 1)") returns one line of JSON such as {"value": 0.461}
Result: {"value": 0.75}
